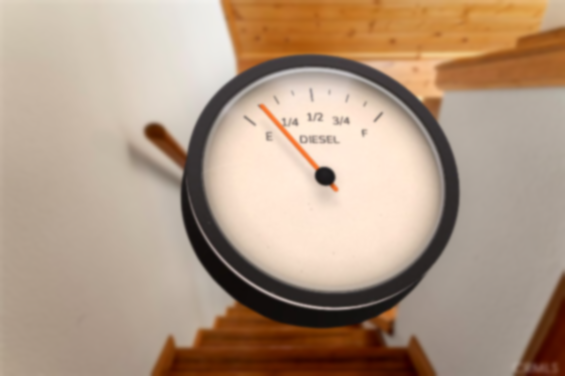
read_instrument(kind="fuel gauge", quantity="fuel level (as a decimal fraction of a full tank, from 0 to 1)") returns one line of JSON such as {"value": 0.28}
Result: {"value": 0.125}
